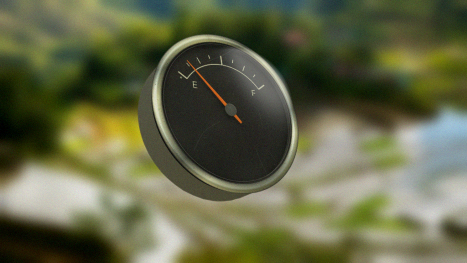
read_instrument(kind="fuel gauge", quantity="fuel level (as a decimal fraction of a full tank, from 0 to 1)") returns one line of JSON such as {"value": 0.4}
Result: {"value": 0.125}
